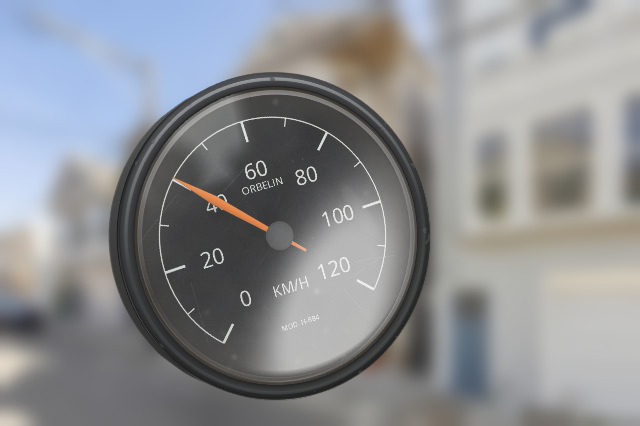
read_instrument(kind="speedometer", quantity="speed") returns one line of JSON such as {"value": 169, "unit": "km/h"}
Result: {"value": 40, "unit": "km/h"}
